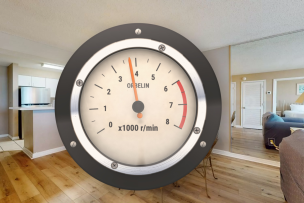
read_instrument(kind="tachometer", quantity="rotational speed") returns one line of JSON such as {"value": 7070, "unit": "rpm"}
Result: {"value": 3750, "unit": "rpm"}
